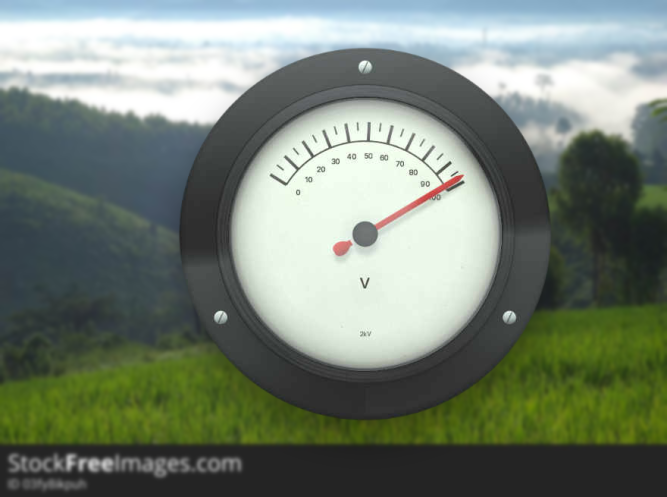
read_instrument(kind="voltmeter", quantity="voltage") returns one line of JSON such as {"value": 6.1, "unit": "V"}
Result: {"value": 97.5, "unit": "V"}
